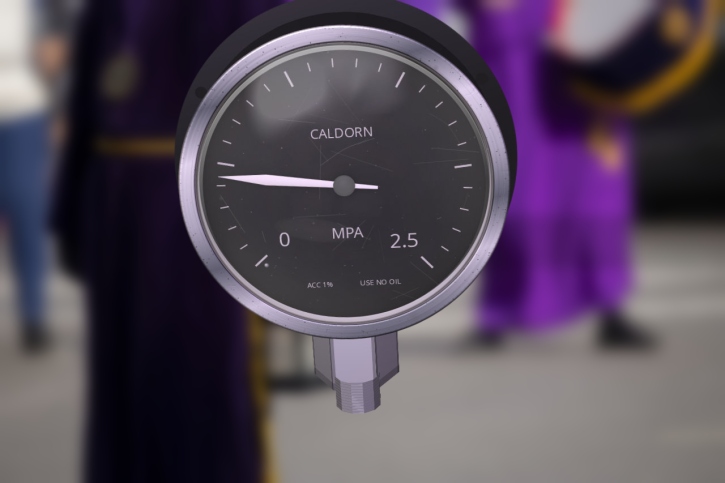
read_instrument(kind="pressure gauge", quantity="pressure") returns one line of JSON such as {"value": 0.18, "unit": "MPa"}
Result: {"value": 0.45, "unit": "MPa"}
